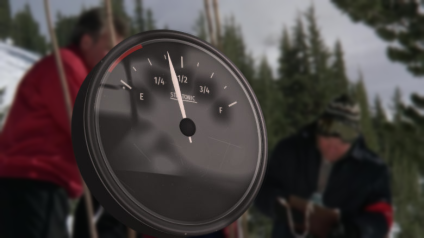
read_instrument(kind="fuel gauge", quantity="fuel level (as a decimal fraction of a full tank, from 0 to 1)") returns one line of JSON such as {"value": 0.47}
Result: {"value": 0.375}
